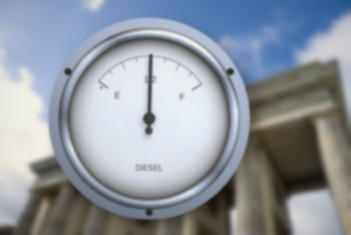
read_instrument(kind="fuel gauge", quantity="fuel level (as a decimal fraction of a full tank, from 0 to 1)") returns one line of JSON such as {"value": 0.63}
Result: {"value": 0.5}
